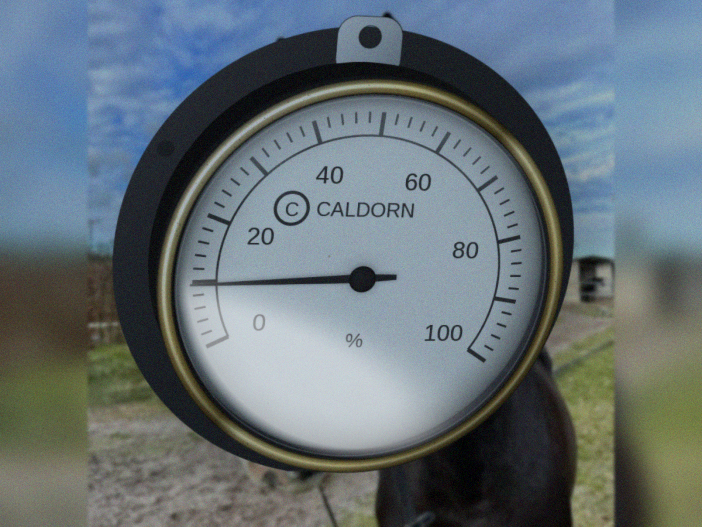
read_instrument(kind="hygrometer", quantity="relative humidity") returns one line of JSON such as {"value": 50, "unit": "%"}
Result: {"value": 10, "unit": "%"}
